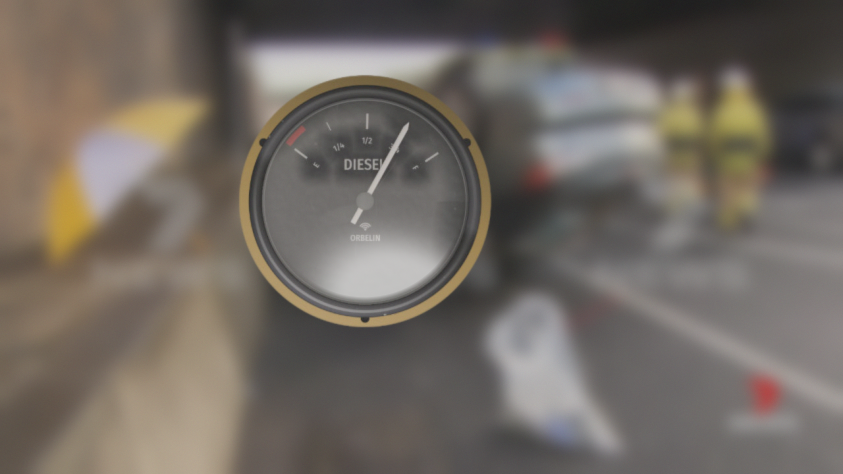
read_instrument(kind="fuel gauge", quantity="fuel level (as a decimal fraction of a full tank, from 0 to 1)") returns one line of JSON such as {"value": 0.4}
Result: {"value": 0.75}
